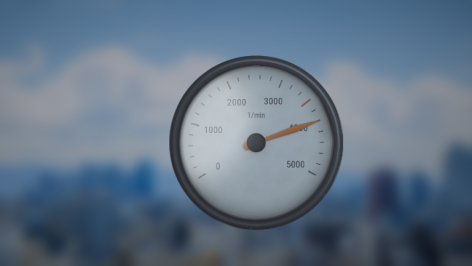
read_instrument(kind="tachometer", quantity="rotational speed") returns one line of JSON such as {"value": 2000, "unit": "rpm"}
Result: {"value": 4000, "unit": "rpm"}
